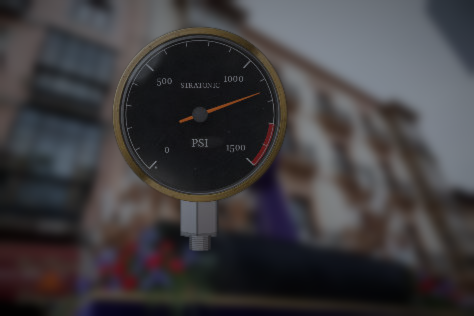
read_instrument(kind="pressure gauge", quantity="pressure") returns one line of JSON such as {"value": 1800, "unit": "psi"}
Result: {"value": 1150, "unit": "psi"}
